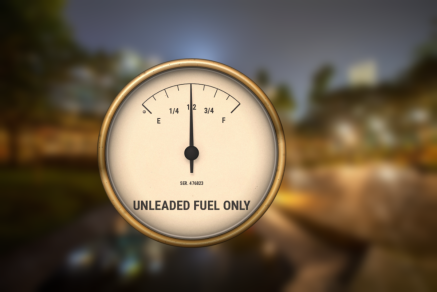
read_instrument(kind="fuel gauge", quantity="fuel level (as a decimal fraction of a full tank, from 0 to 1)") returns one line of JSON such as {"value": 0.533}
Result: {"value": 0.5}
